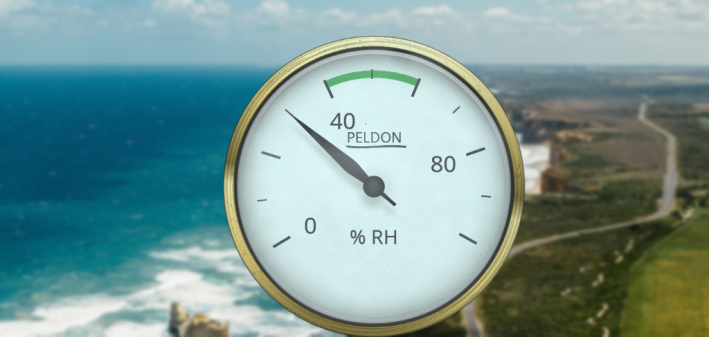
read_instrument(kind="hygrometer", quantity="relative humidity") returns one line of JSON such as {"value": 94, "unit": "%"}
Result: {"value": 30, "unit": "%"}
